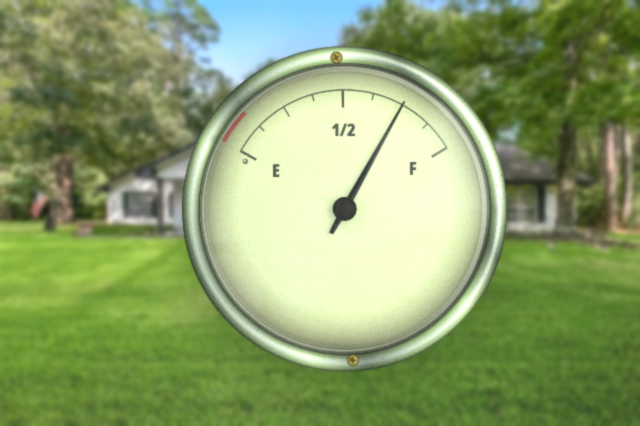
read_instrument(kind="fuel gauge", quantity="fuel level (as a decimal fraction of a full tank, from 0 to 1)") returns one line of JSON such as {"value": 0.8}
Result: {"value": 0.75}
